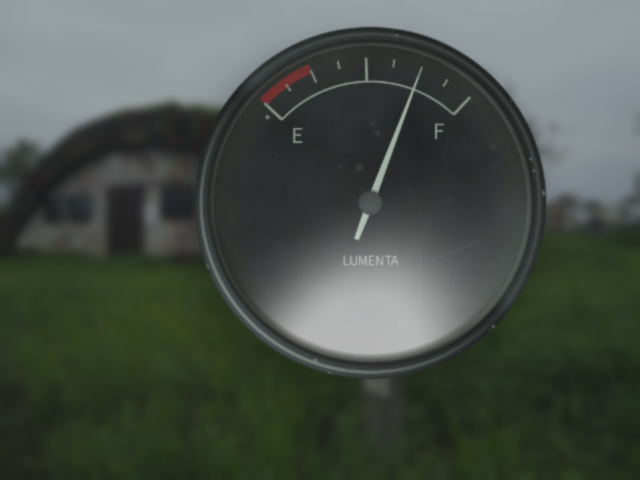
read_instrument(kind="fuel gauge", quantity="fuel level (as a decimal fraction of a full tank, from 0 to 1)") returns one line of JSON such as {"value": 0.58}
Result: {"value": 0.75}
